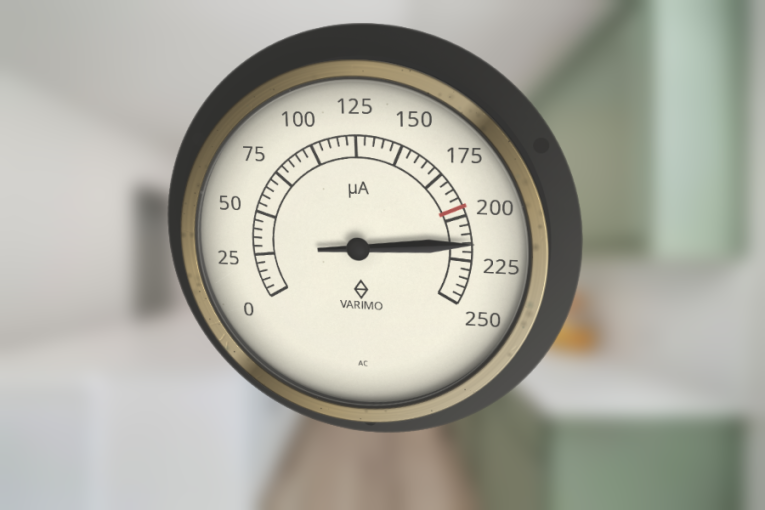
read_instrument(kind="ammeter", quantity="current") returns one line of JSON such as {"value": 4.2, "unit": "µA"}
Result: {"value": 215, "unit": "µA"}
